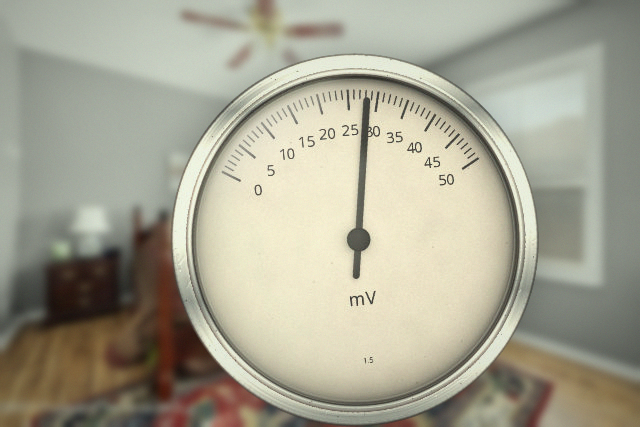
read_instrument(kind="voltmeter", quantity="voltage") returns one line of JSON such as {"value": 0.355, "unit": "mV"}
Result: {"value": 28, "unit": "mV"}
